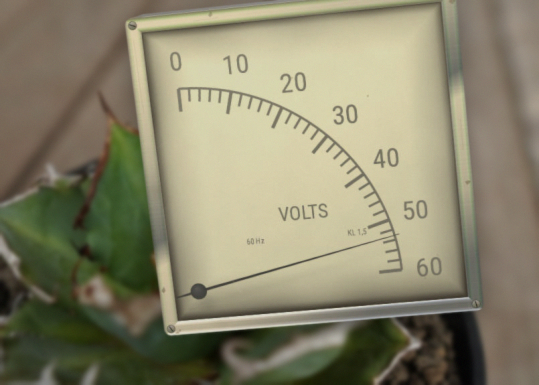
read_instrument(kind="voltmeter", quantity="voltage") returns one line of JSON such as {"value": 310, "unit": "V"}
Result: {"value": 53, "unit": "V"}
